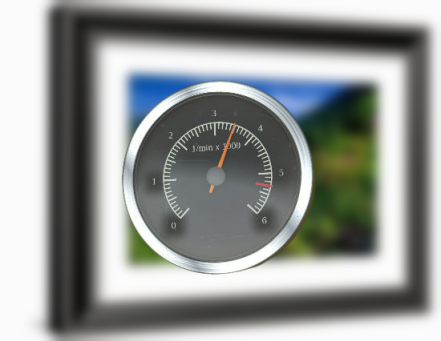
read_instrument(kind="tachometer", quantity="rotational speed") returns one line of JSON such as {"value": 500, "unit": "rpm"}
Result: {"value": 3500, "unit": "rpm"}
